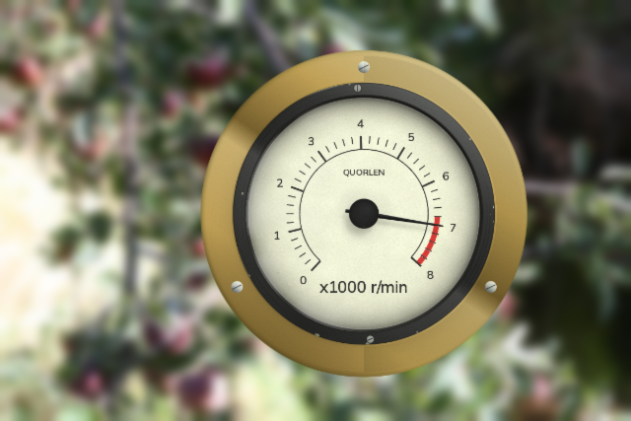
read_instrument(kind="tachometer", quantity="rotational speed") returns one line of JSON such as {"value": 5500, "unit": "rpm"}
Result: {"value": 7000, "unit": "rpm"}
